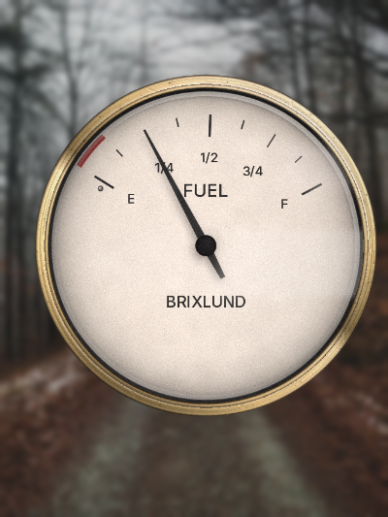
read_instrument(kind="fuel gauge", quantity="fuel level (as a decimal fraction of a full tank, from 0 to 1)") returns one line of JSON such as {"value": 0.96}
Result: {"value": 0.25}
